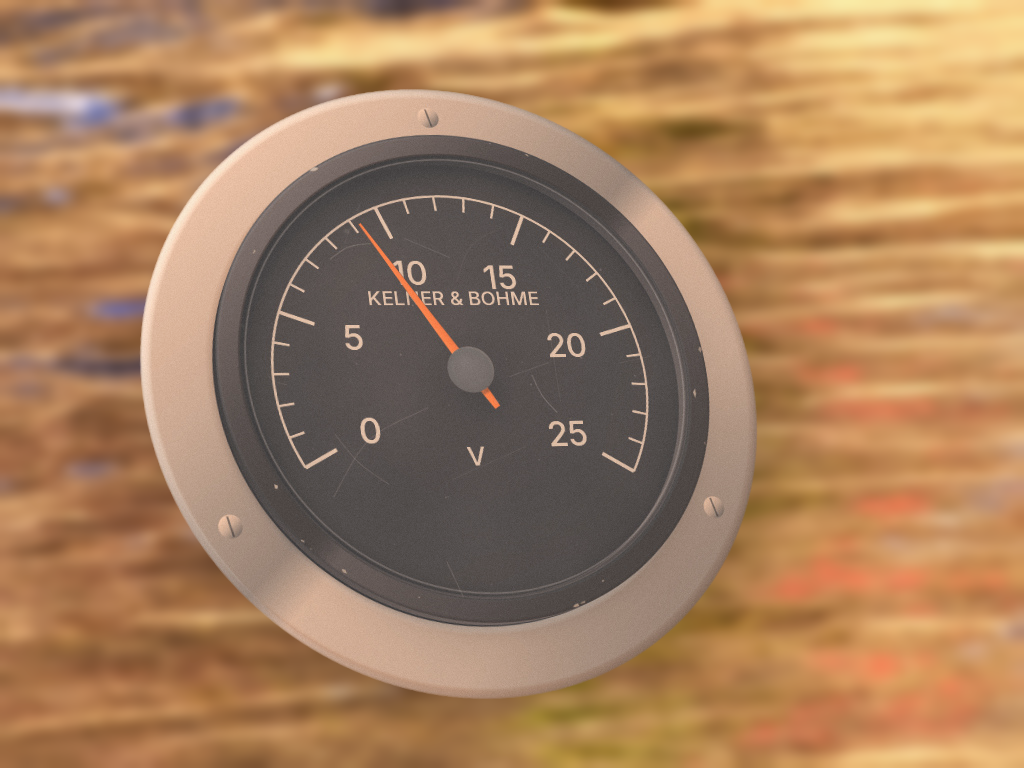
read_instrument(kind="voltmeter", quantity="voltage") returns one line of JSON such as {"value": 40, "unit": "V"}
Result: {"value": 9, "unit": "V"}
